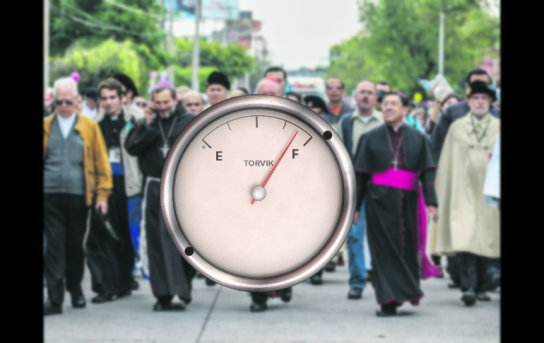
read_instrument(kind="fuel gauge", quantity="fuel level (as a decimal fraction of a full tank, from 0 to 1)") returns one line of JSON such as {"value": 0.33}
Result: {"value": 0.875}
